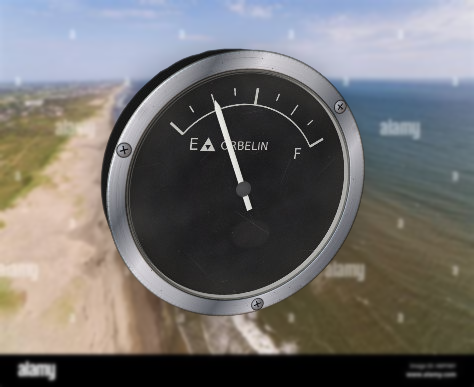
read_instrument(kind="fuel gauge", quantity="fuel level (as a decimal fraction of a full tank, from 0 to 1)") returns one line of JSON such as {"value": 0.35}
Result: {"value": 0.25}
